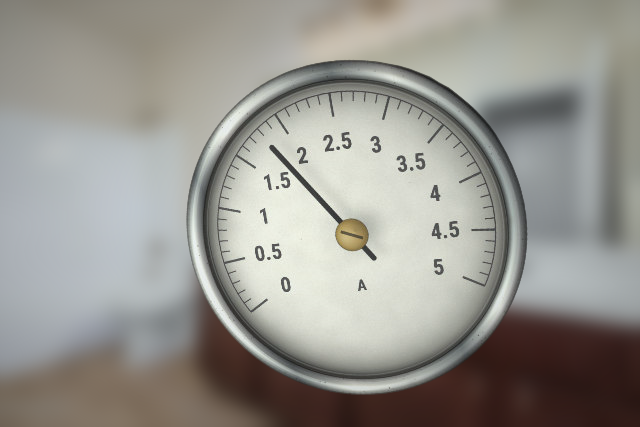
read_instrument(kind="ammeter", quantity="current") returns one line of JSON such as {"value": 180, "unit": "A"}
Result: {"value": 1.8, "unit": "A"}
